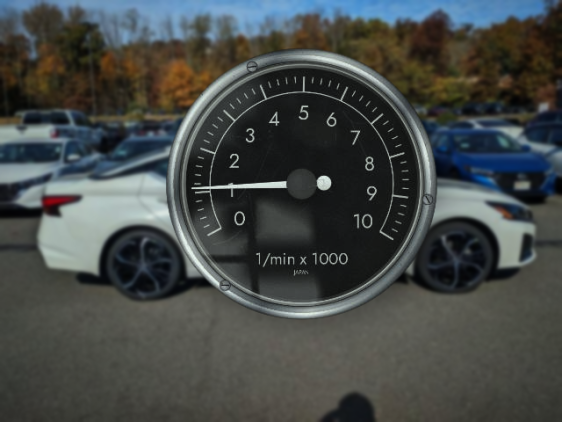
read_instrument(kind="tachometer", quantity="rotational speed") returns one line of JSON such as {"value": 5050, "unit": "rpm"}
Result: {"value": 1100, "unit": "rpm"}
